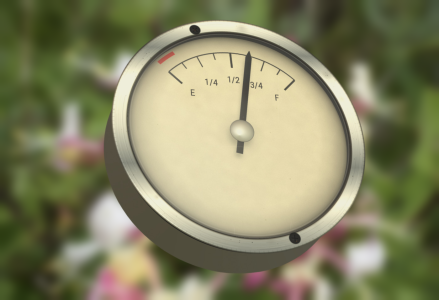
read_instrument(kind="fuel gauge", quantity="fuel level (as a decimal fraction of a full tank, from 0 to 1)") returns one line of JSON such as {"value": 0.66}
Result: {"value": 0.625}
